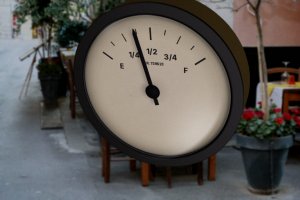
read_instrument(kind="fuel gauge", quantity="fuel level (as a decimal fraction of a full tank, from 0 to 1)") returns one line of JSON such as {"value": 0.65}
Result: {"value": 0.375}
